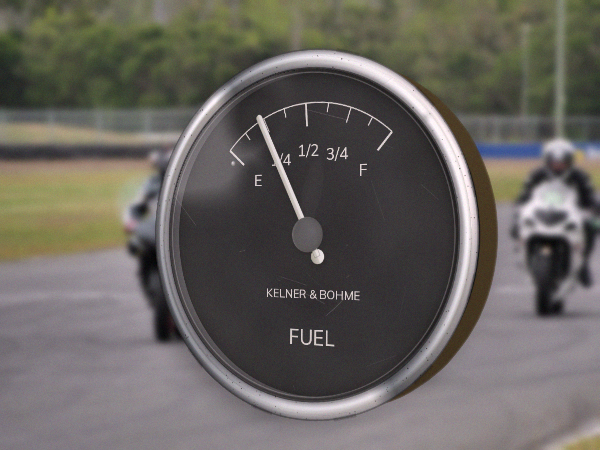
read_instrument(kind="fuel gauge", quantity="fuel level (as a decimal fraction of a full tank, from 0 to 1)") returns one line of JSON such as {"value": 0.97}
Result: {"value": 0.25}
